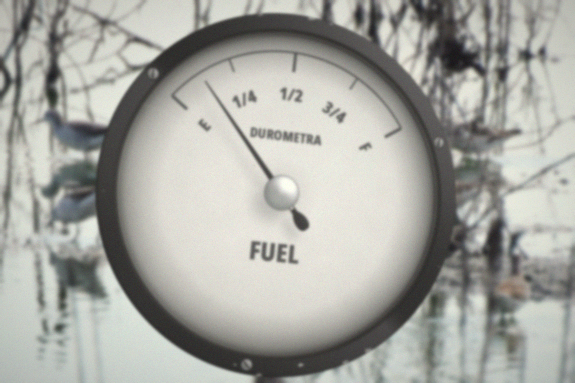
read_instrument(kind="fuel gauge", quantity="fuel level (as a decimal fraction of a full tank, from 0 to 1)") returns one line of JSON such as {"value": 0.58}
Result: {"value": 0.125}
